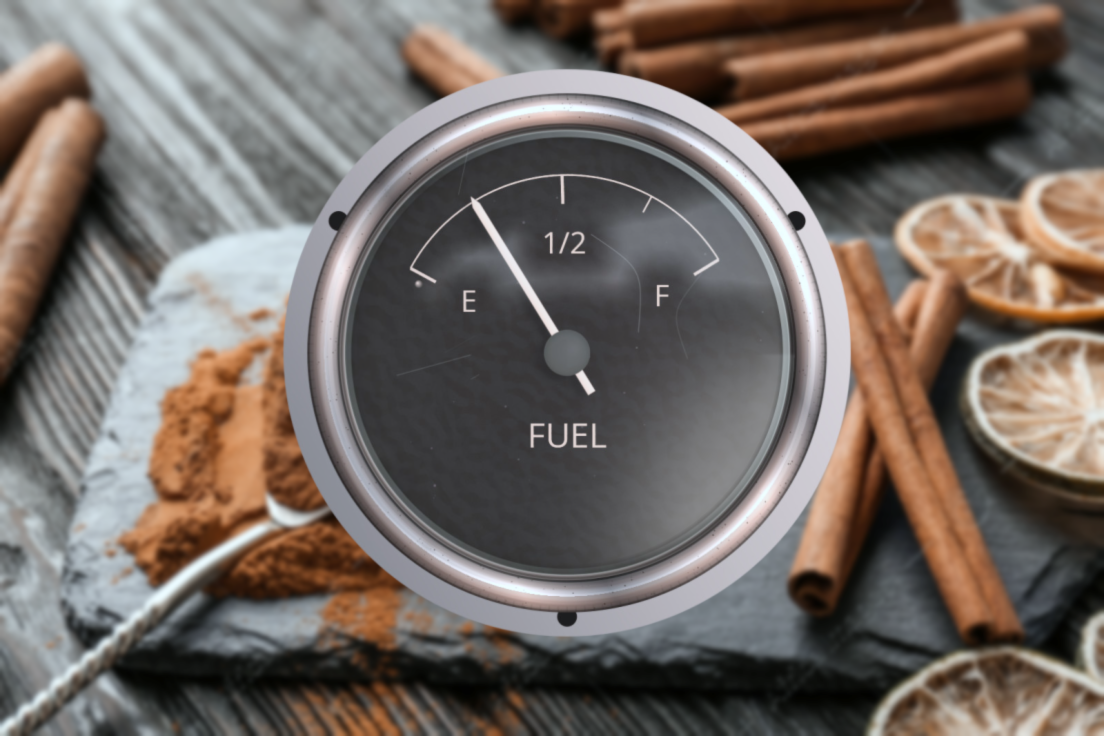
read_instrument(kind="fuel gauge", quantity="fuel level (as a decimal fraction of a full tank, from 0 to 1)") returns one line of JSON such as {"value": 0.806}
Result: {"value": 0.25}
